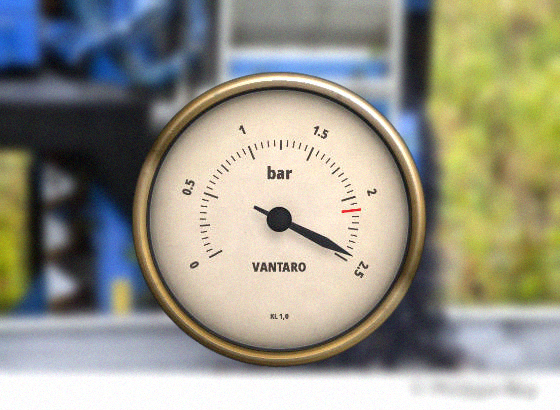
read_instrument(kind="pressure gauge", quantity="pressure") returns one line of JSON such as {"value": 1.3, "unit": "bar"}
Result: {"value": 2.45, "unit": "bar"}
